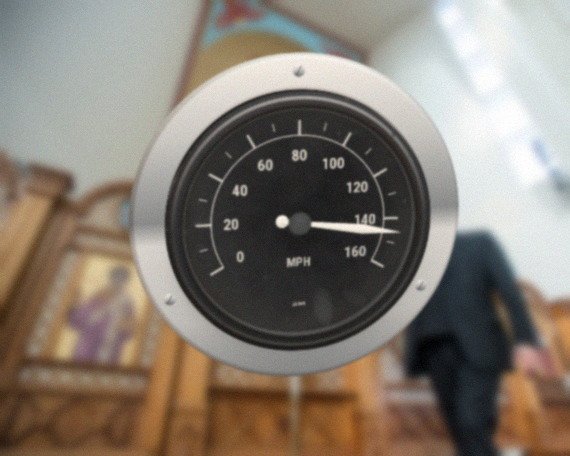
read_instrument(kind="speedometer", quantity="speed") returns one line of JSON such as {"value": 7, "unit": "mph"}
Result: {"value": 145, "unit": "mph"}
